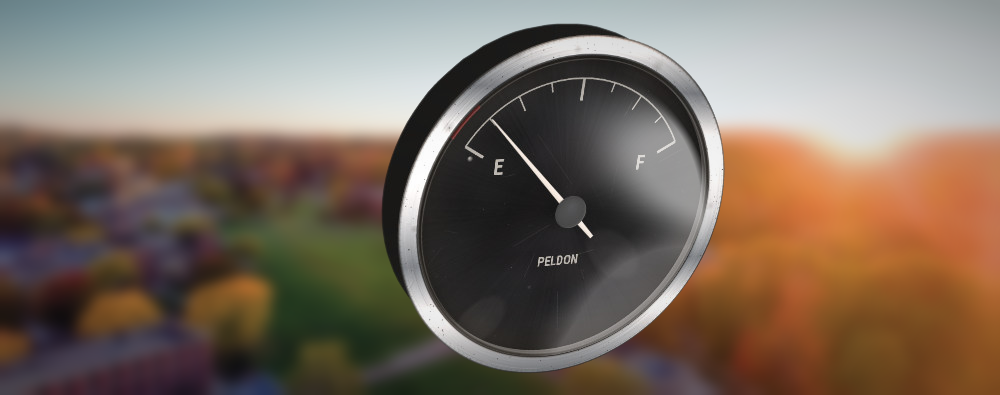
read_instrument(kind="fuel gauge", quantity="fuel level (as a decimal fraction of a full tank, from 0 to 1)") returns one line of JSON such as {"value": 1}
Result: {"value": 0.125}
